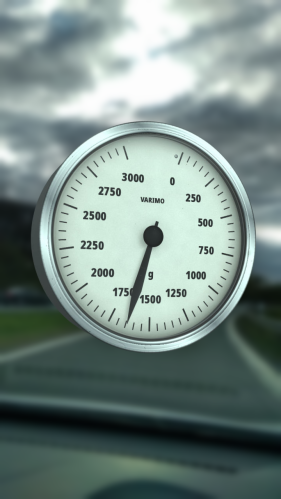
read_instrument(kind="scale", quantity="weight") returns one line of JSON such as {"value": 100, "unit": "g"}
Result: {"value": 1650, "unit": "g"}
